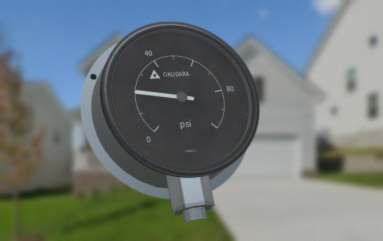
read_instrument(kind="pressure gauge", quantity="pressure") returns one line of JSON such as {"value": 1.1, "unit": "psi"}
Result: {"value": 20, "unit": "psi"}
